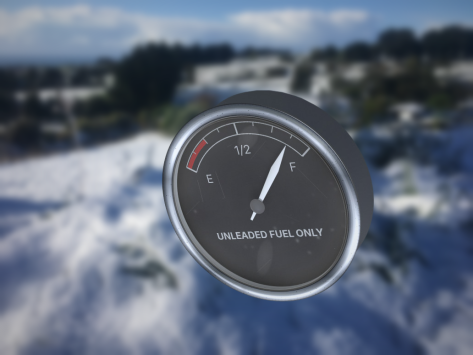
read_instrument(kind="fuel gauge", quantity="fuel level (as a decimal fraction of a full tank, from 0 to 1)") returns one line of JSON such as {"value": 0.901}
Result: {"value": 0.875}
